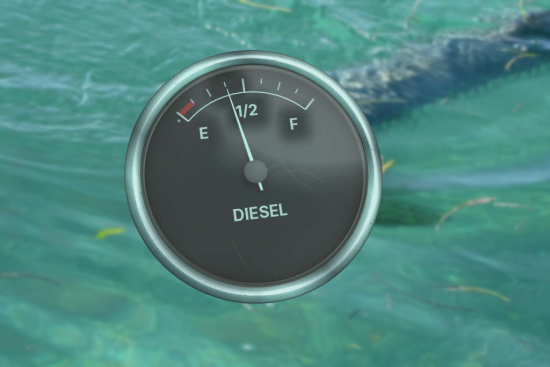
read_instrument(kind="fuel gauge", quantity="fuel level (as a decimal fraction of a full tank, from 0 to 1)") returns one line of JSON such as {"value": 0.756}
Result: {"value": 0.375}
